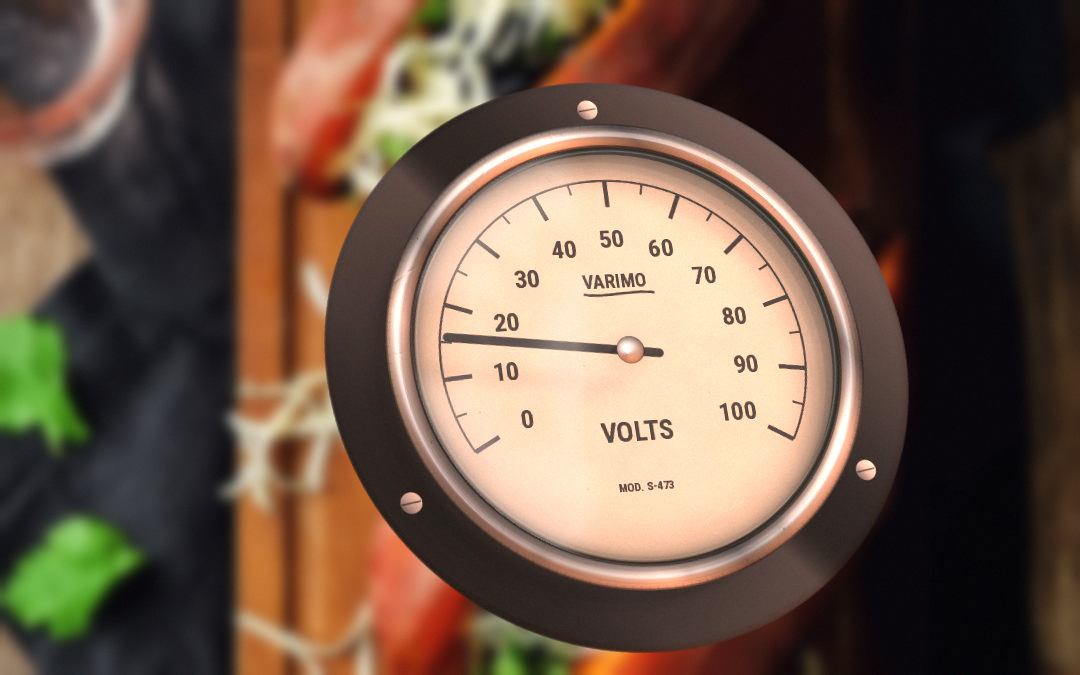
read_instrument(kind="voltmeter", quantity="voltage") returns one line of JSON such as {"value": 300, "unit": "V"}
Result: {"value": 15, "unit": "V"}
